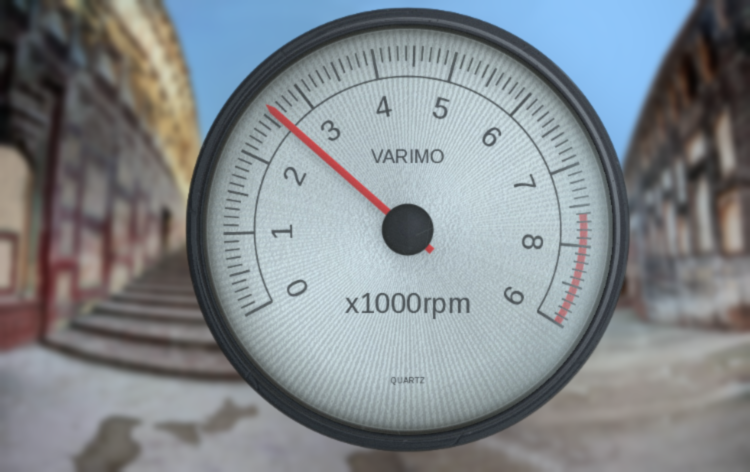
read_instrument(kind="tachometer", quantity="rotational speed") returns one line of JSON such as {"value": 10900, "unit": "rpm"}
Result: {"value": 2600, "unit": "rpm"}
